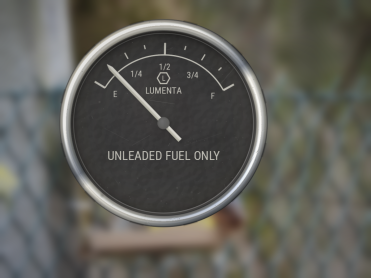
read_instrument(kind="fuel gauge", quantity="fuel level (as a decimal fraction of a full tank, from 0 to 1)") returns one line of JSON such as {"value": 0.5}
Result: {"value": 0.125}
